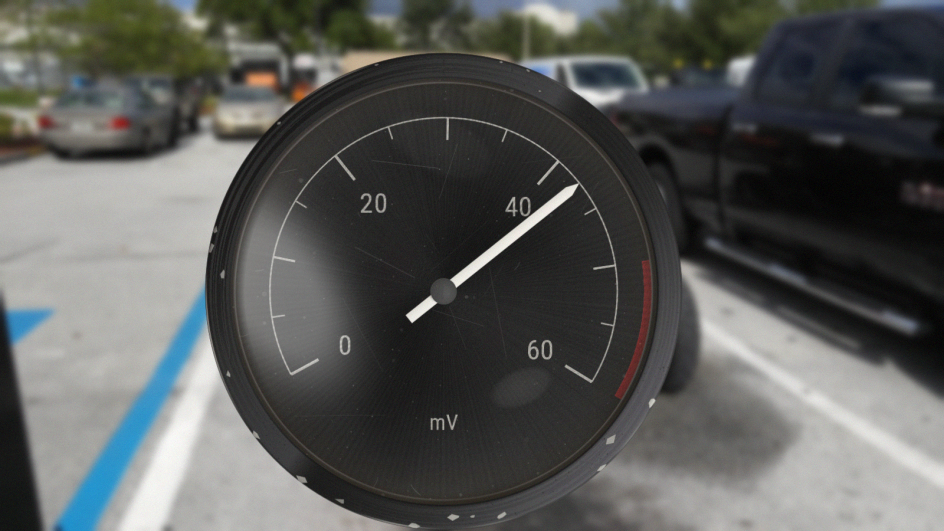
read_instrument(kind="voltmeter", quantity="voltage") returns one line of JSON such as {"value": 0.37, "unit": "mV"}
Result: {"value": 42.5, "unit": "mV"}
